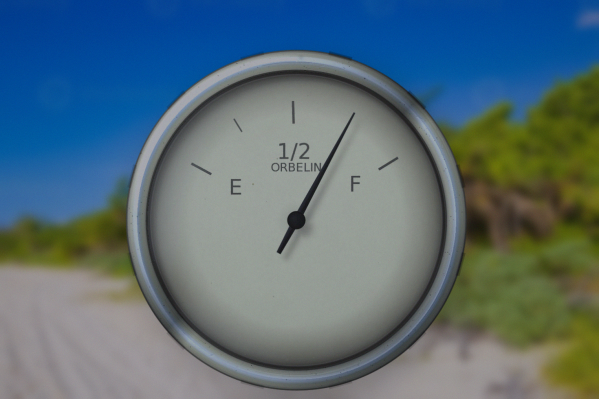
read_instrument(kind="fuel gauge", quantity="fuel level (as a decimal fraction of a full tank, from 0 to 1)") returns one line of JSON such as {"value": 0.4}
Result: {"value": 0.75}
